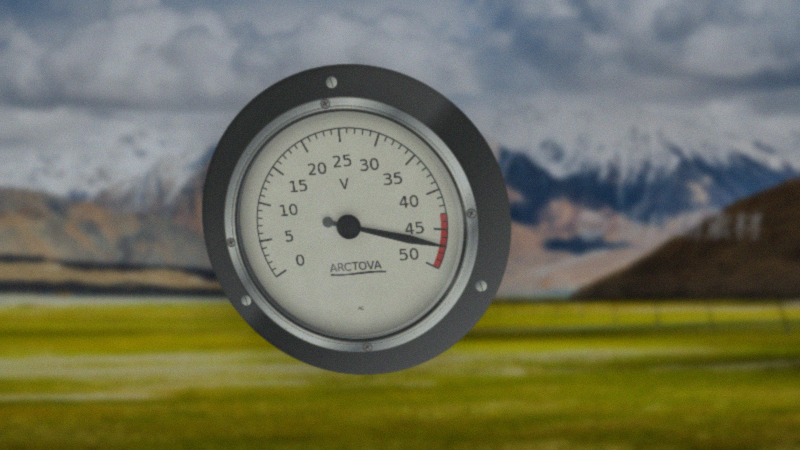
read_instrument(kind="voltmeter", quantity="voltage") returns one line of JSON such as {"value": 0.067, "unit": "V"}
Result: {"value": 47, "unit": "V"}
